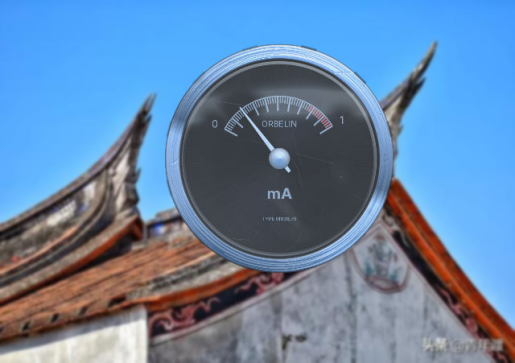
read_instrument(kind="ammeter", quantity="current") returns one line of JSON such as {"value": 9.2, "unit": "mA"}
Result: {"value": 0.2, "unit": "mA"}
